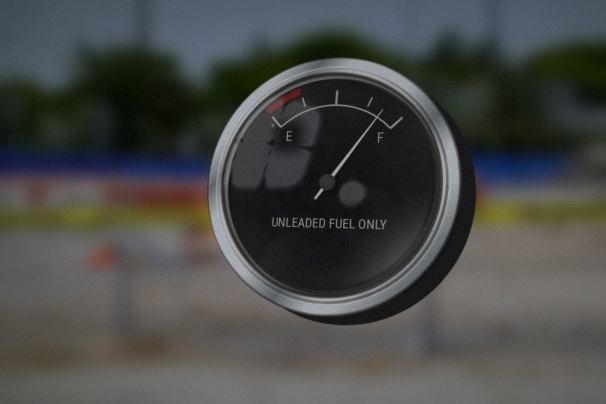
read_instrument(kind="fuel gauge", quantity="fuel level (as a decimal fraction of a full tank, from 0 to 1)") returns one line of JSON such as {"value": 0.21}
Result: {"value": 0.875}
